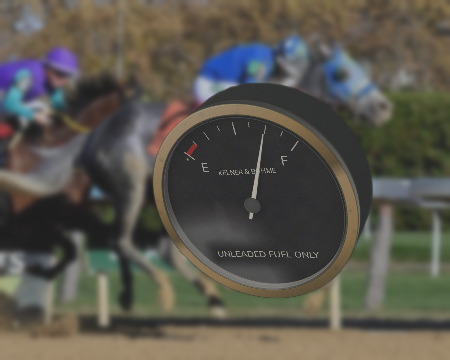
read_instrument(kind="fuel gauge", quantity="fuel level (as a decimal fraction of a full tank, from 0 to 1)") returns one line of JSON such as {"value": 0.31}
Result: {"value": 0.75}
